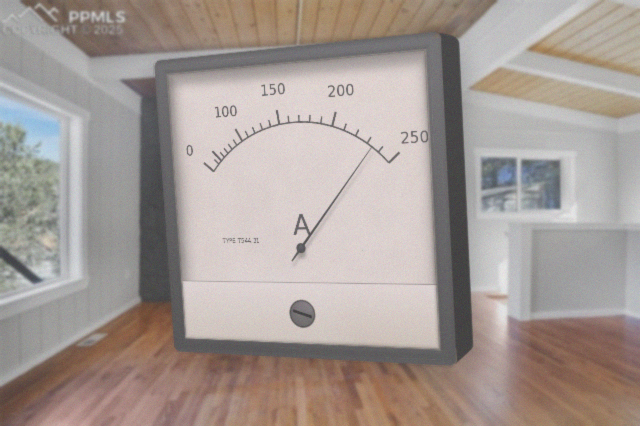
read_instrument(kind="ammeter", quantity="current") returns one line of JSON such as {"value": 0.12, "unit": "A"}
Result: {"value": 235, "unit": "A"}
